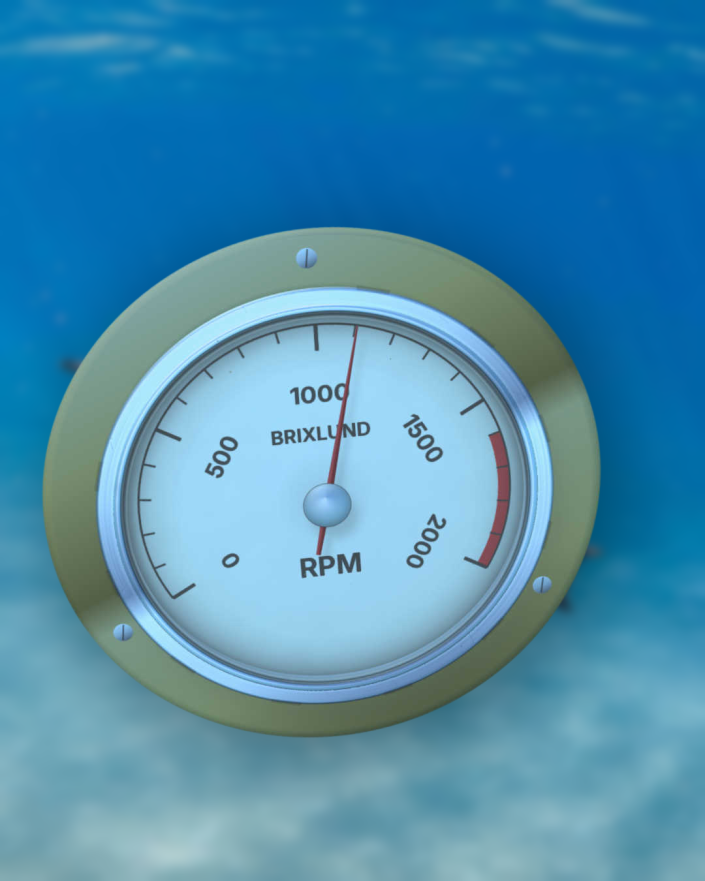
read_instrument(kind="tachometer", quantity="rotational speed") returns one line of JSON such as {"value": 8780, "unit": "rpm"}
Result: {"value": 1100, "unit": "rpm"}
